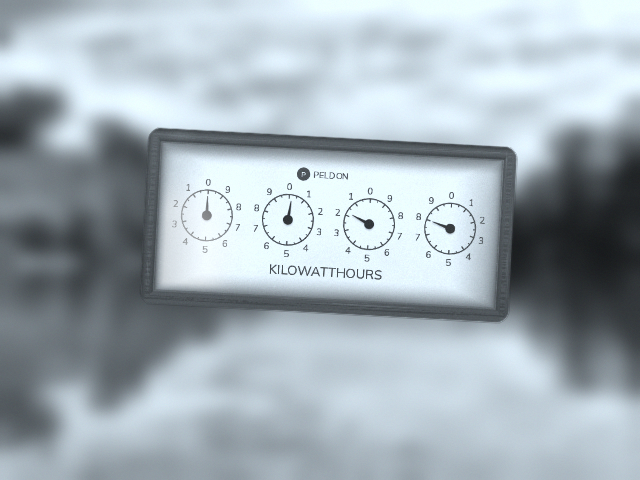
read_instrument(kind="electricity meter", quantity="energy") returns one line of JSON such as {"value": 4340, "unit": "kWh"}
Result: {"value": 18, "unit": "kWh"}
